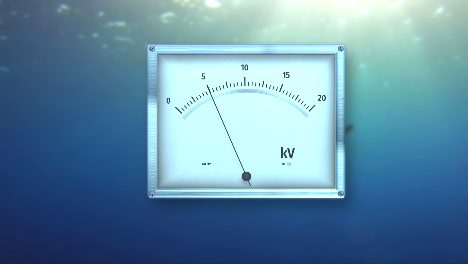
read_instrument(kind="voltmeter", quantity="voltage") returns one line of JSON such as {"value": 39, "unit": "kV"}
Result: {"value": 5, "unit": "kV"}
